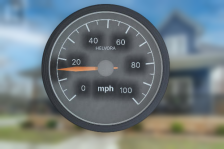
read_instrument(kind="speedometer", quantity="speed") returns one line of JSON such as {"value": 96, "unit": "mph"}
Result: {"value": 15, "unit": "mph"}
